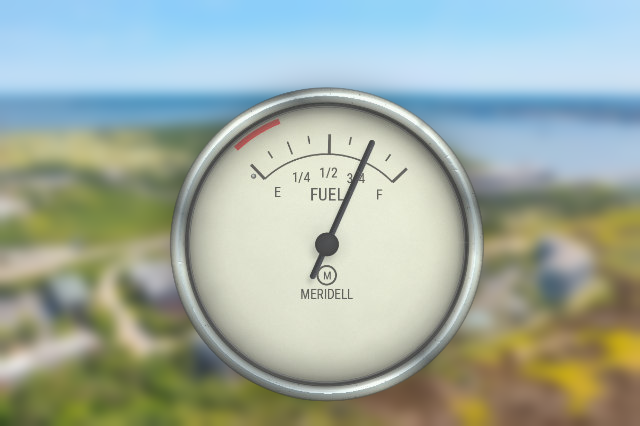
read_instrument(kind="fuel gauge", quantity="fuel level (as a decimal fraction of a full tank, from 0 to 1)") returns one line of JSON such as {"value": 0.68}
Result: {"value": 0.75}
